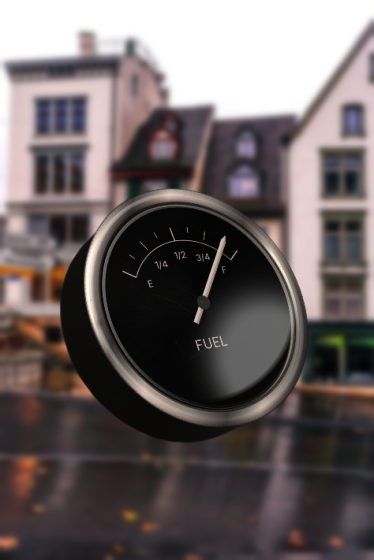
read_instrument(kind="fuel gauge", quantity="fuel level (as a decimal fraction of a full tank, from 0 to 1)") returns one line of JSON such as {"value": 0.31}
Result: {"value": 0.875}
